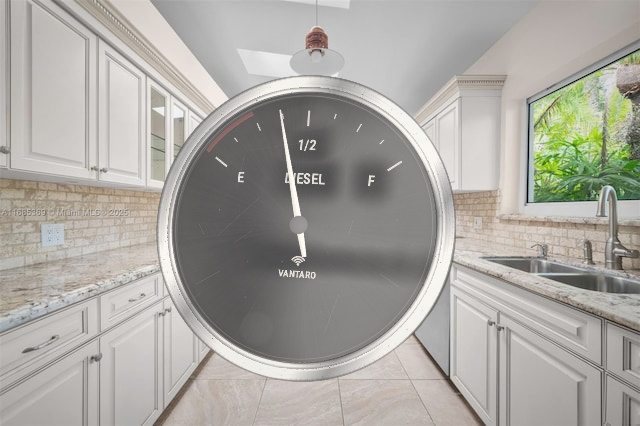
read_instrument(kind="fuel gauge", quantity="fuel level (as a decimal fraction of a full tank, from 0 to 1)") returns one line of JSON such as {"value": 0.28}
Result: {"value": 0.375}
